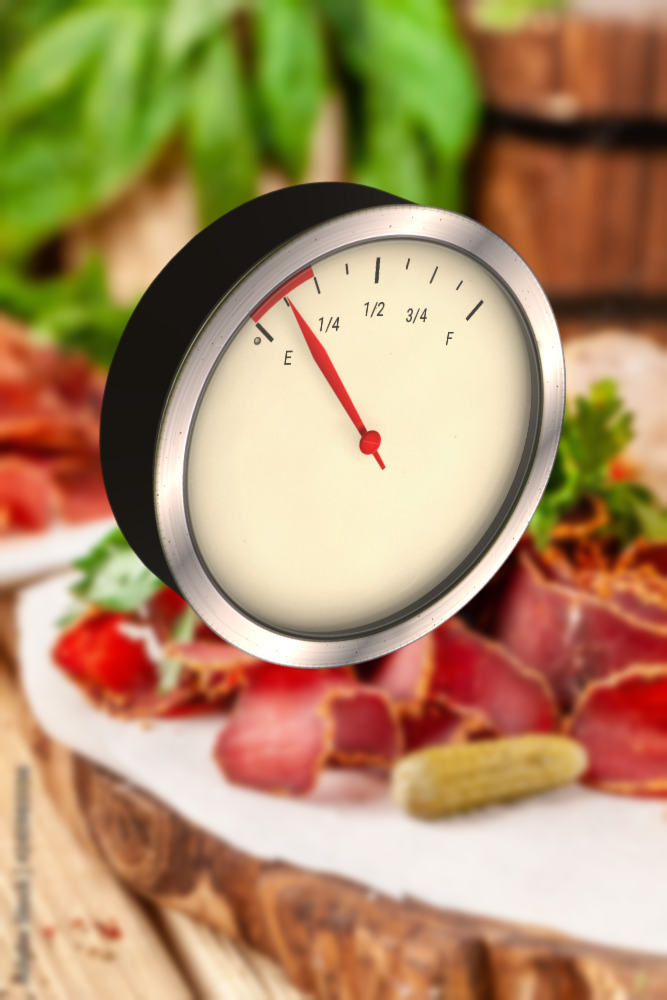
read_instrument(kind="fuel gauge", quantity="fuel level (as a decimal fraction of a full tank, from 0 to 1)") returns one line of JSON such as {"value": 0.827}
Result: {"value": 0.125}
